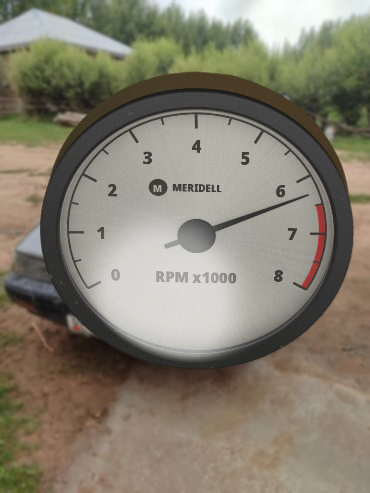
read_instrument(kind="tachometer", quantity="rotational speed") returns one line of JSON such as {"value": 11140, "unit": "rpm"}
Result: {"value": 6250, "unit": "rpm"}
